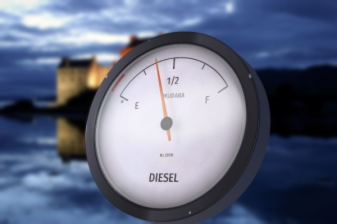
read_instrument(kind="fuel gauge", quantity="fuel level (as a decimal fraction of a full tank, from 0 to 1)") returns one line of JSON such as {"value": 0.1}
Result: {"value": 0.375}
